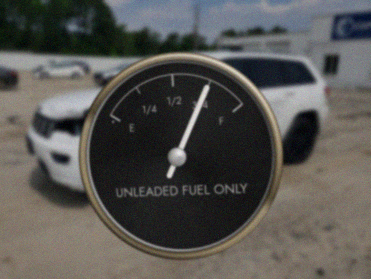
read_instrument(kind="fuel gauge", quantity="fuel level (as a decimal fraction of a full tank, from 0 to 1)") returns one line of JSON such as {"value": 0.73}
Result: {"value": 0.75}
